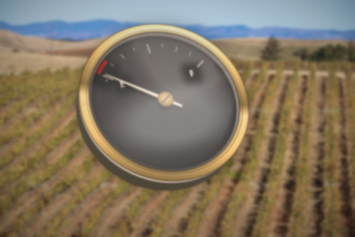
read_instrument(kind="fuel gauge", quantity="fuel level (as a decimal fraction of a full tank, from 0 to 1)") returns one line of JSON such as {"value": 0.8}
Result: {"value": 0}
